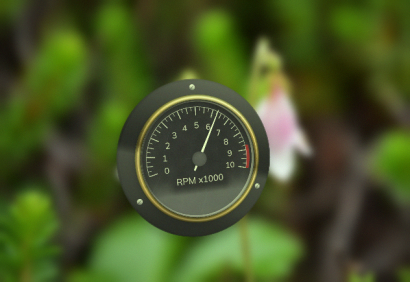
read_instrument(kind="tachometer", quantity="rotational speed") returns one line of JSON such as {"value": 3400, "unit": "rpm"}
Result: {"value": 6250, "unit": "rpm"}
